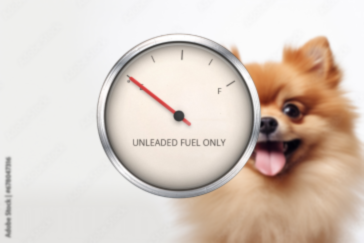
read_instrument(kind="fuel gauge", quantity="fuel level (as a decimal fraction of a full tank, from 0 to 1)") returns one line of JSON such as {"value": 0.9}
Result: {"value": 0}
